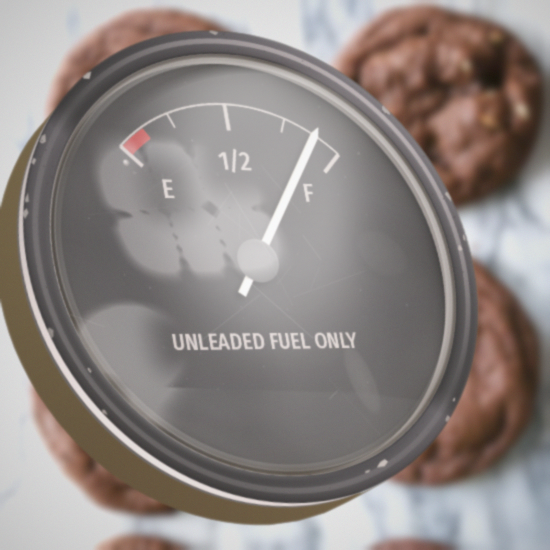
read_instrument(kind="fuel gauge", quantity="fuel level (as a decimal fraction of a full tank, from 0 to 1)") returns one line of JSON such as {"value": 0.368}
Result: {"value": 0.875}
